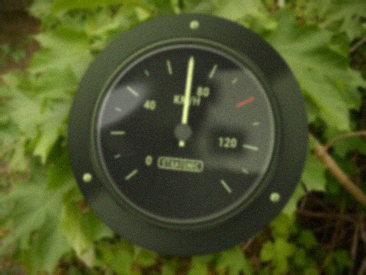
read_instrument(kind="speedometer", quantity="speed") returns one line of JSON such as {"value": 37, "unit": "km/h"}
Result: {"value": 70, "unit": "km/h"}
